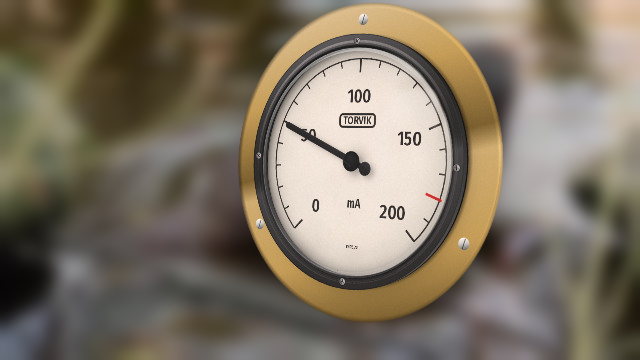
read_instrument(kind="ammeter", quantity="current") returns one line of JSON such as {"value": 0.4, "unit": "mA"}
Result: {"value": 50, "unit": "mA"}
